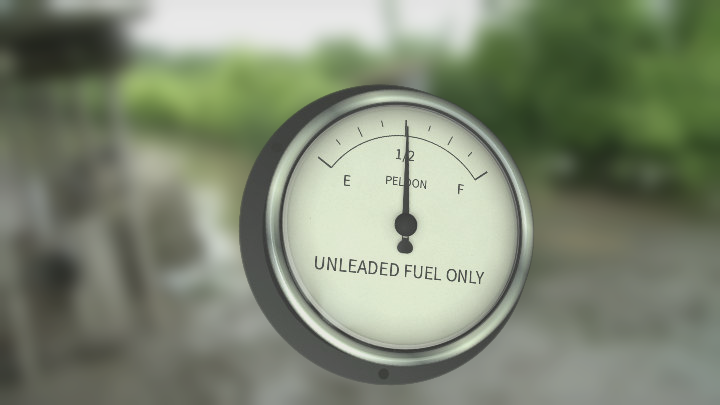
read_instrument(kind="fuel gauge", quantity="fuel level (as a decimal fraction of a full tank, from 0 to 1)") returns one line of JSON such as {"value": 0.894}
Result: {"value": 0.5}
